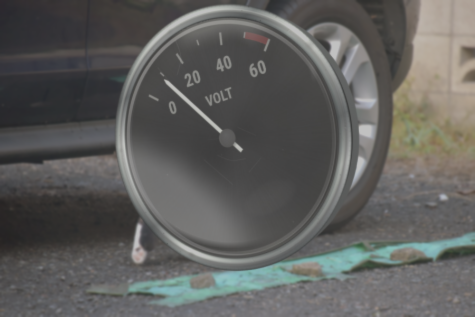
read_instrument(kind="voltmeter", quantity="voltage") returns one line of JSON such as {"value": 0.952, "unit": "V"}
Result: {"value": 10, "unit": "V"}
